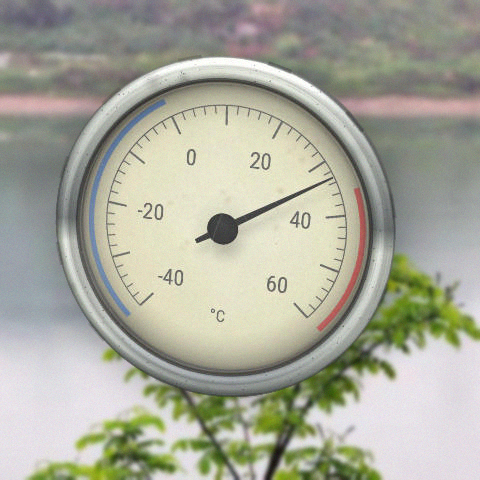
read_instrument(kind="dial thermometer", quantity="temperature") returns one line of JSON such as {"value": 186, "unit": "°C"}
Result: {"value": 33, "unit": "°C"}
